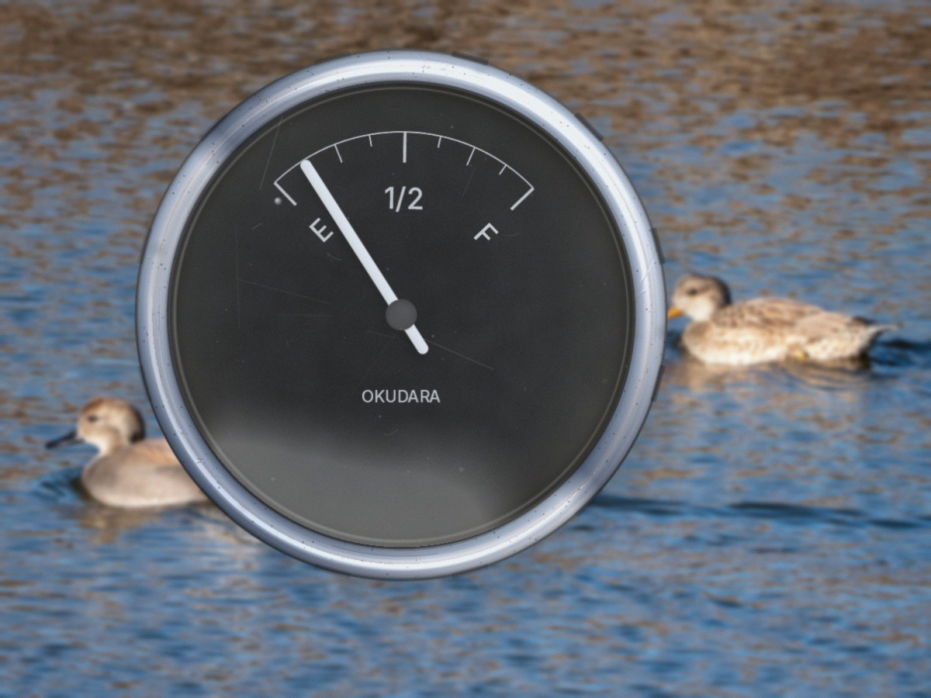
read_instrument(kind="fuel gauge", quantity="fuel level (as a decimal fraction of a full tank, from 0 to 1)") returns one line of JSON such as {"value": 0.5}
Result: {"value": 0.125}
